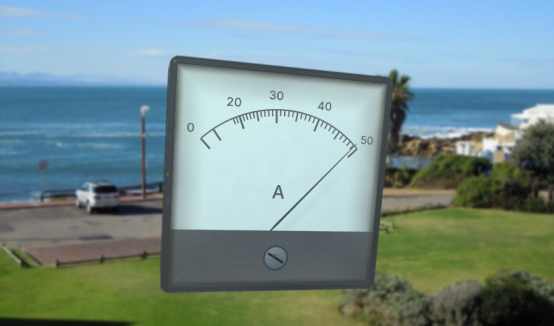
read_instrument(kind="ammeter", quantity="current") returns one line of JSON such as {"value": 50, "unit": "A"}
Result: {"value": 49, "unit": "A"}
